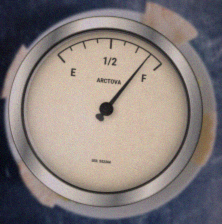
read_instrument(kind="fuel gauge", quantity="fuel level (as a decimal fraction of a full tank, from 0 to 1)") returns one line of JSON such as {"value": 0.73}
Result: {"value": 0.875}
